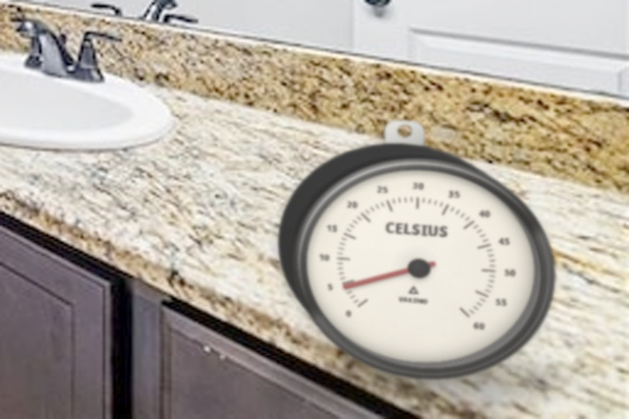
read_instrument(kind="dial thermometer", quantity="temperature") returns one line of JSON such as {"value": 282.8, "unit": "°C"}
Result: {"value": 5, "unit": "°C"}
